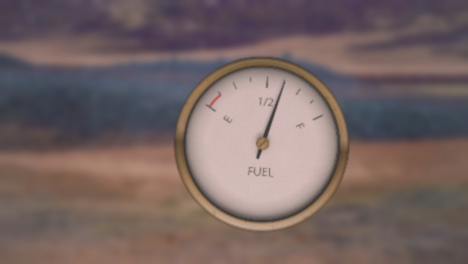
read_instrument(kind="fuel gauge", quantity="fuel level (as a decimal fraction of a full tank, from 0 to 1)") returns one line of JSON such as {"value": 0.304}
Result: {"value": 0.625}
